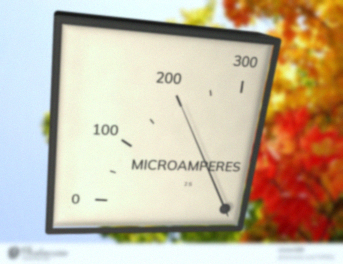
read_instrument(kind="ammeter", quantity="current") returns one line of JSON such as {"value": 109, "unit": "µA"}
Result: {"value": 200, "unit": "µA"}
